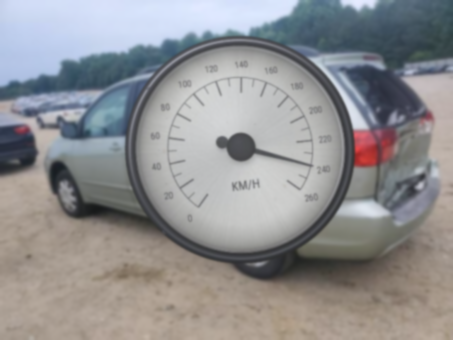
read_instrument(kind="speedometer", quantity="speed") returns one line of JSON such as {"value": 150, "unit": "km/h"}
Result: {"value": 240, "unit": "km/h"}
